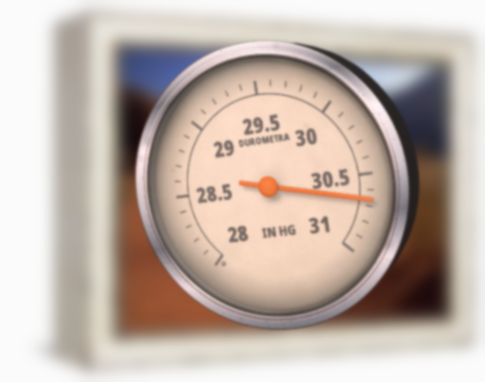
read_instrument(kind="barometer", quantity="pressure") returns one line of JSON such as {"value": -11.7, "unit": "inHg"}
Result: {"value": 30.65, "unit": "inHg"}
